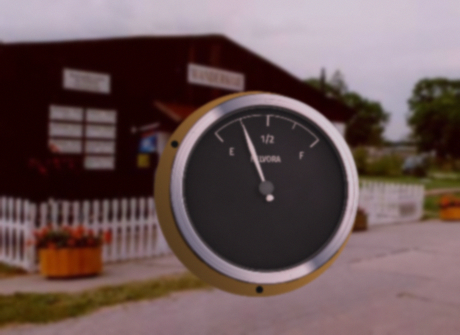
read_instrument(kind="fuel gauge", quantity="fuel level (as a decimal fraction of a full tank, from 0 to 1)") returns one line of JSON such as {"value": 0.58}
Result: {"value": 0.25}
